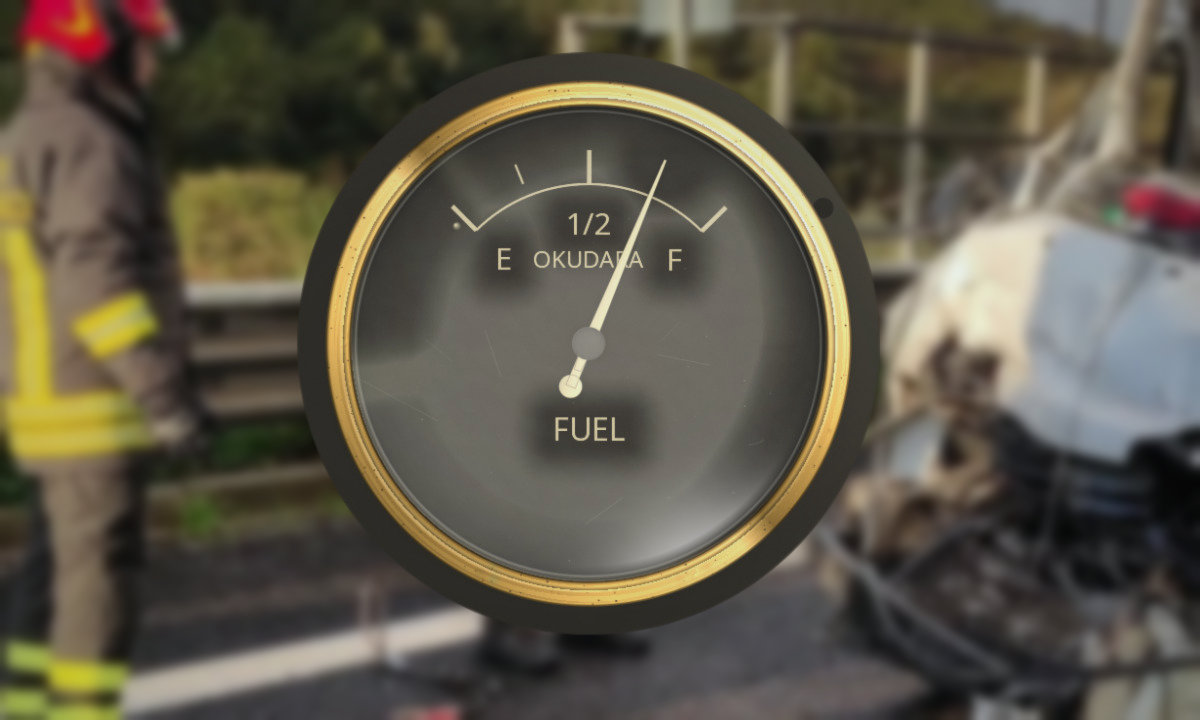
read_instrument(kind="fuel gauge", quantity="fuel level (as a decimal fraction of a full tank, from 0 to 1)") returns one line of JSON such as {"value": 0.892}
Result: {"value": 0.75}
